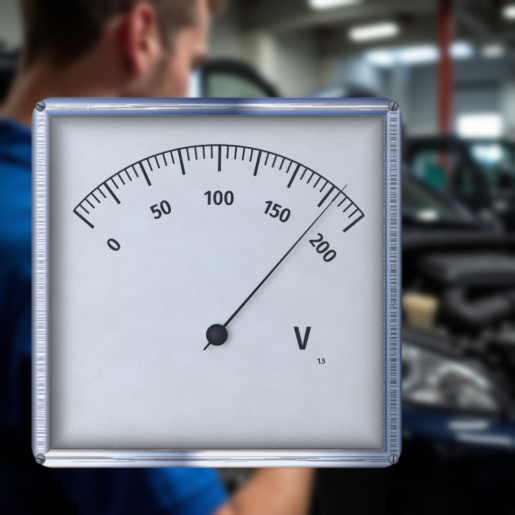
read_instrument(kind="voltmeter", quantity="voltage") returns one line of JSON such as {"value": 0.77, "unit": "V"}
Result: {"value": 180, "unit": "V"}
